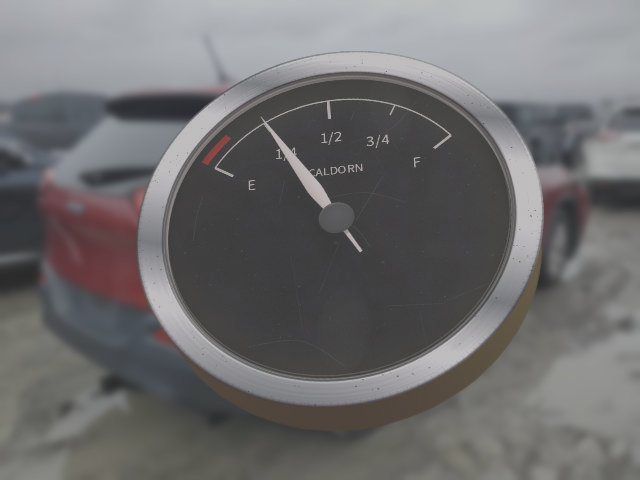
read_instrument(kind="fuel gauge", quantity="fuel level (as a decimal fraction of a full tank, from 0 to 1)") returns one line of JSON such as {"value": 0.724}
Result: {"value": 0.25}
